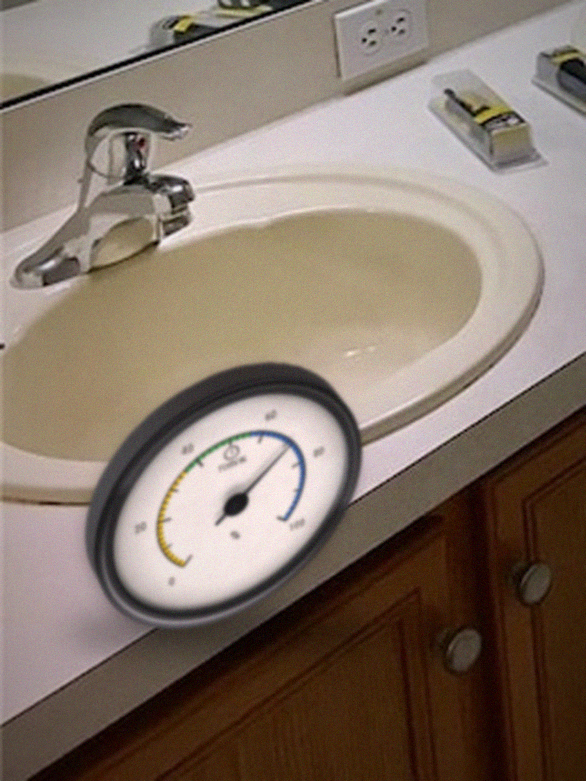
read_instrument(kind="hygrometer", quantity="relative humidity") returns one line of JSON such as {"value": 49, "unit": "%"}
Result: {"value": 70, "unit": "%"}
